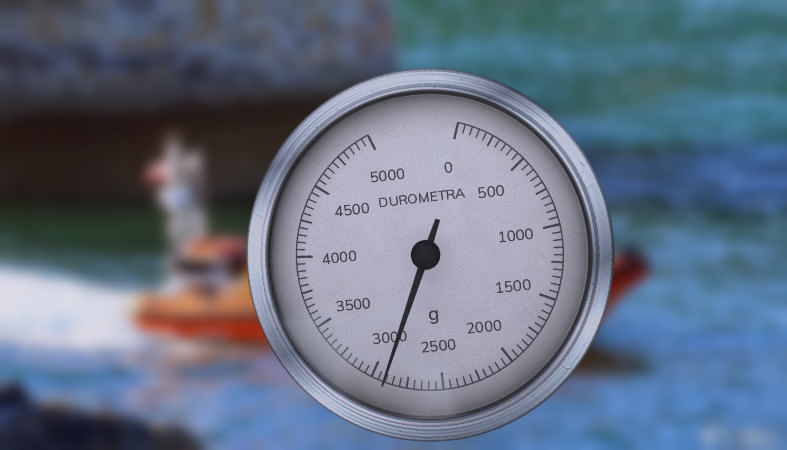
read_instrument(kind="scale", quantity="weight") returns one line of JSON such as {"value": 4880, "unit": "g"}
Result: {"value": 2900, "unit": "g"}
